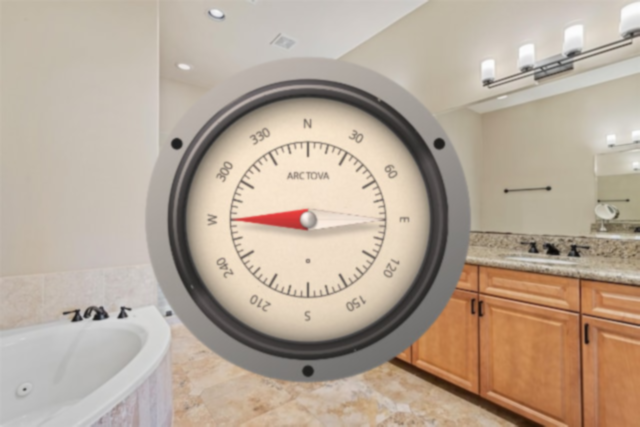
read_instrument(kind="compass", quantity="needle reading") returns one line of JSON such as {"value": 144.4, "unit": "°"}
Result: {"value": 270, "unit": "°"}
